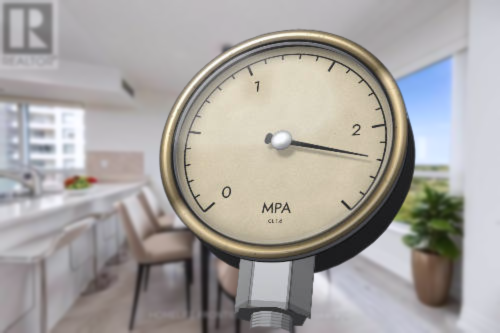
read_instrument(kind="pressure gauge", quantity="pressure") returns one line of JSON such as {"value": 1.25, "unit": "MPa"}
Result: {"value": 2.2, "unit": "MPa"}
